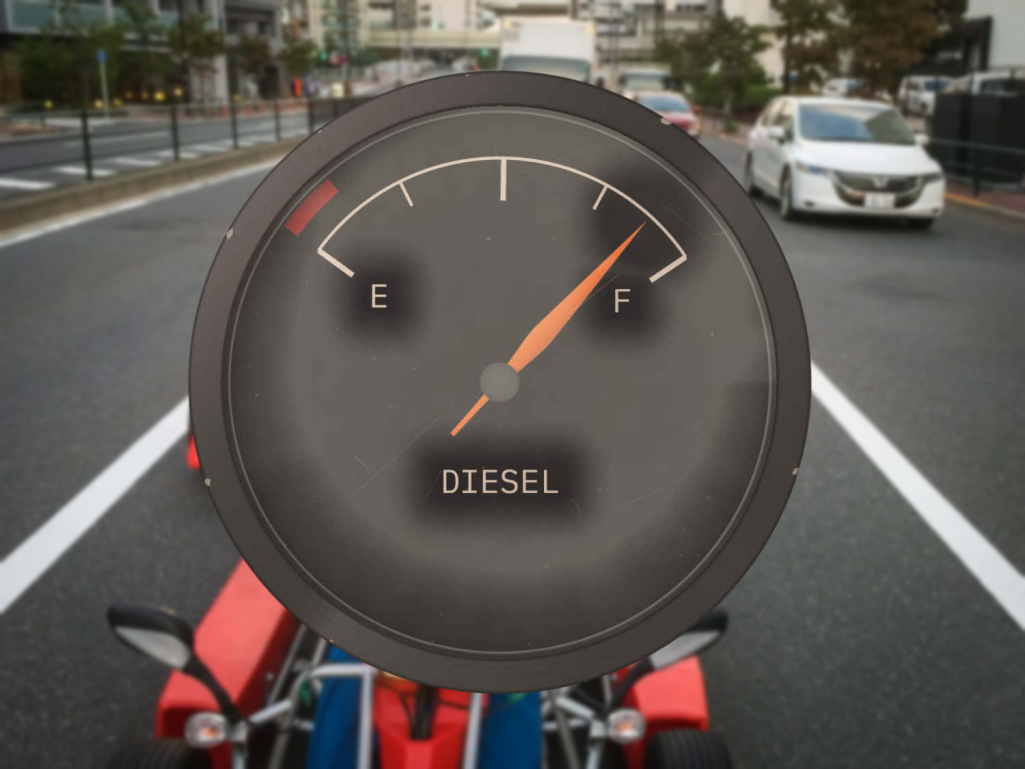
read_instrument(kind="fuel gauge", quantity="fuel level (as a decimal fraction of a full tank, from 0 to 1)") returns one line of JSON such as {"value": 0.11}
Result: {"value": 0.875}
